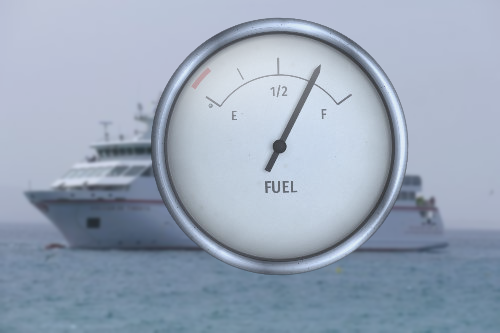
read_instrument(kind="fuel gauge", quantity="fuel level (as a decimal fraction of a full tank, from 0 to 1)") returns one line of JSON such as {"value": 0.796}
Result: {"value": 0.75}
